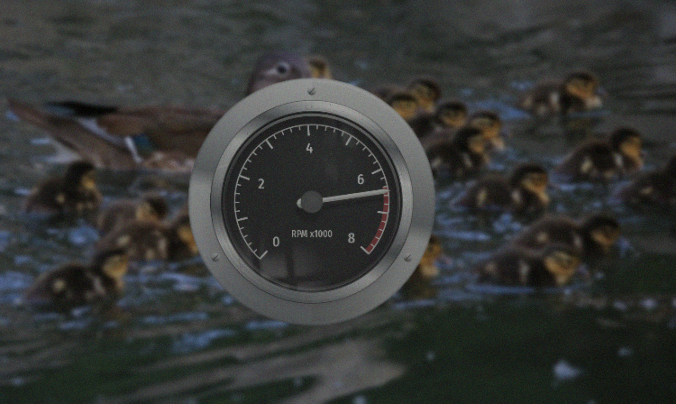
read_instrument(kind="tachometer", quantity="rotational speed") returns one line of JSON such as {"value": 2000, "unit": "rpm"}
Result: {"value": 6500, "unit": "rpm"}
